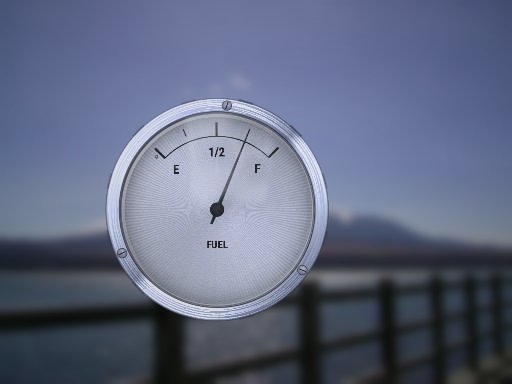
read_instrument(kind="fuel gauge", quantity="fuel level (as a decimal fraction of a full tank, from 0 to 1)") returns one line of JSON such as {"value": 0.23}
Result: {"value": 0.75}
